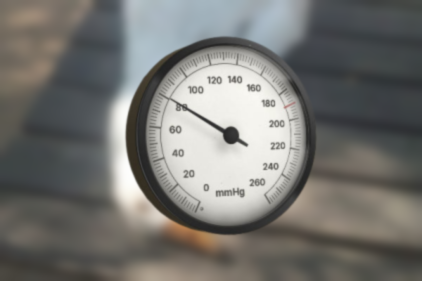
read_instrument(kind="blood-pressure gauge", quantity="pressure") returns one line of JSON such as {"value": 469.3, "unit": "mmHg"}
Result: {"value": 80, "unit": "mmHg"}
